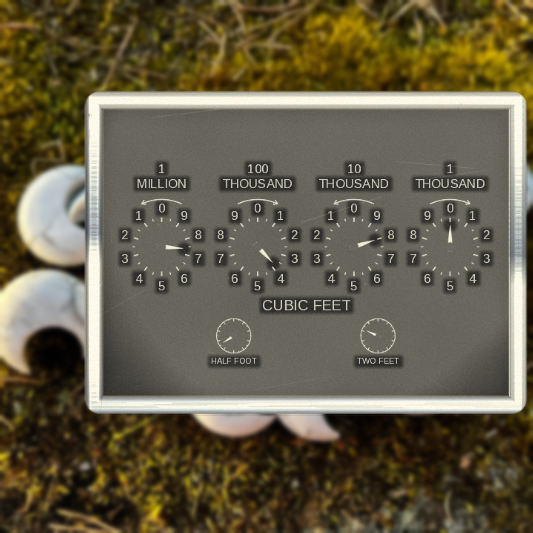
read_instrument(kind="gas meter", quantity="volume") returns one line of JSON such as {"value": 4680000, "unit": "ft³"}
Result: {"value": 738000, "unit": "ft³"}
